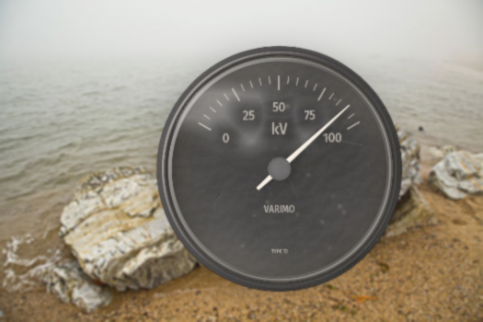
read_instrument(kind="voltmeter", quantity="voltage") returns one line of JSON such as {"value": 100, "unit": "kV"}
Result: {"value": 90, "unit": "kV"}
